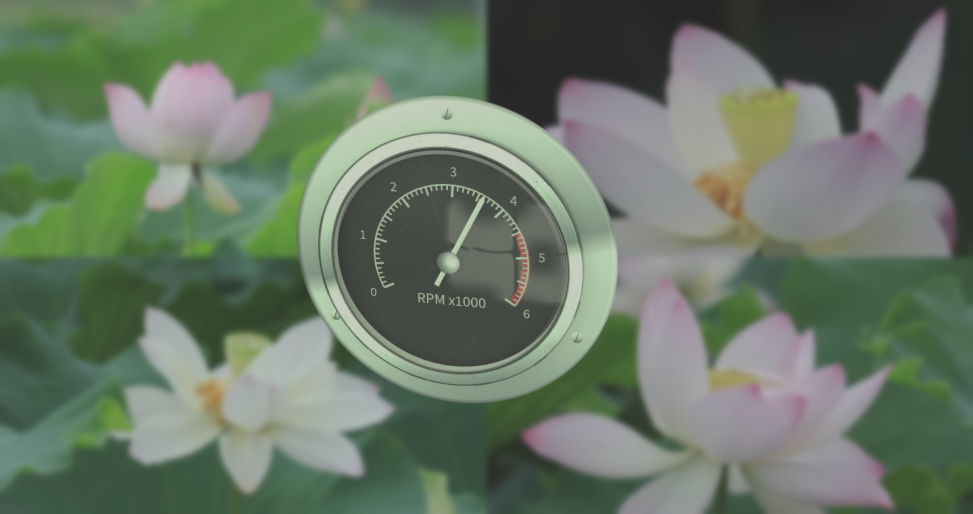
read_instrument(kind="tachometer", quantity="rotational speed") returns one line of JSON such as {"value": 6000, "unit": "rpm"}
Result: {"value": 3600, "unit": "rpm"}
